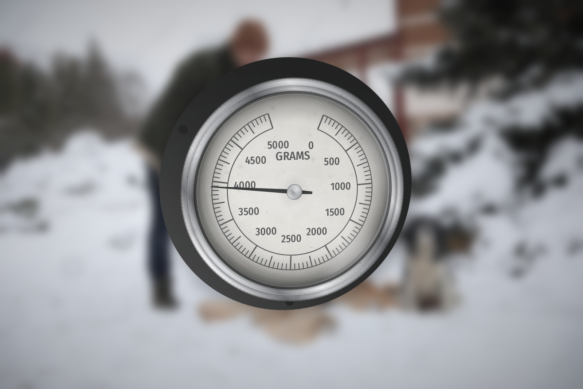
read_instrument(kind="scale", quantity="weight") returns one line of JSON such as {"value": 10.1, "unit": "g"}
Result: {"value": 3950, "unit": "g"}
